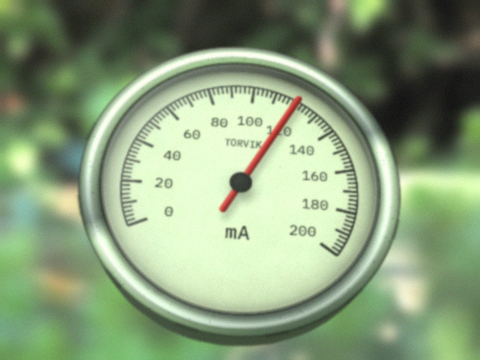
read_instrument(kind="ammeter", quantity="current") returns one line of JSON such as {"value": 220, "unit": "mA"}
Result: {"value": 120, "unit": "mA"}
